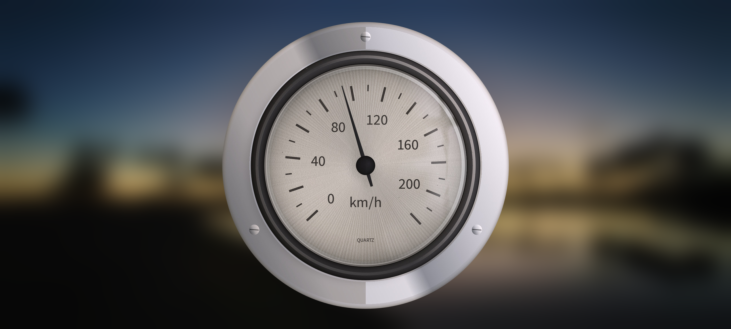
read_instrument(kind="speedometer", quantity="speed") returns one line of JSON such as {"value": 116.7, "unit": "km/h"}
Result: {"value": 95, "unit": "km/h"}
